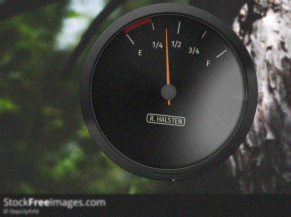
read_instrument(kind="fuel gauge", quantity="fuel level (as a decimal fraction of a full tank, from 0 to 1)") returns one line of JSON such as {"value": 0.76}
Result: {"value": 0.375}
